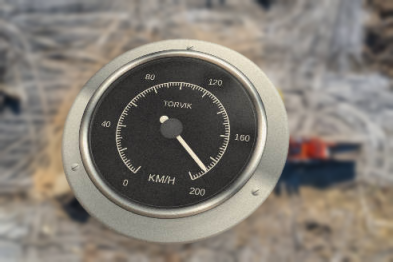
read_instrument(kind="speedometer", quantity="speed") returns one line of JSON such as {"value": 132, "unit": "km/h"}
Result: {"value": 190, "unit": "km/h"}
